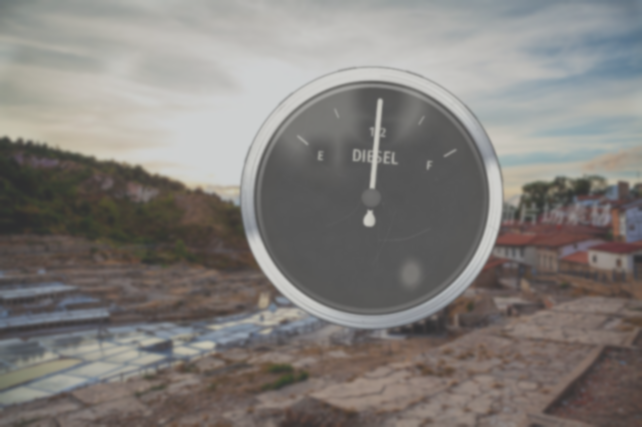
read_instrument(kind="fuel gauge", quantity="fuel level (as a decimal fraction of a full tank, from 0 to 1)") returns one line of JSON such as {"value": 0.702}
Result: {"value": 0.5}
